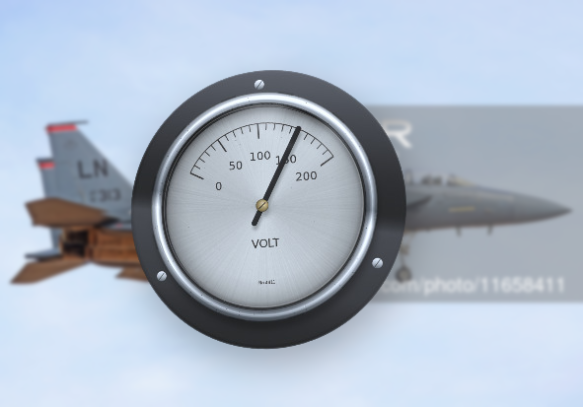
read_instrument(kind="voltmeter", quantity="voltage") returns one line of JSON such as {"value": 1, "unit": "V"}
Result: {"value": 150, "unit": "V"}
